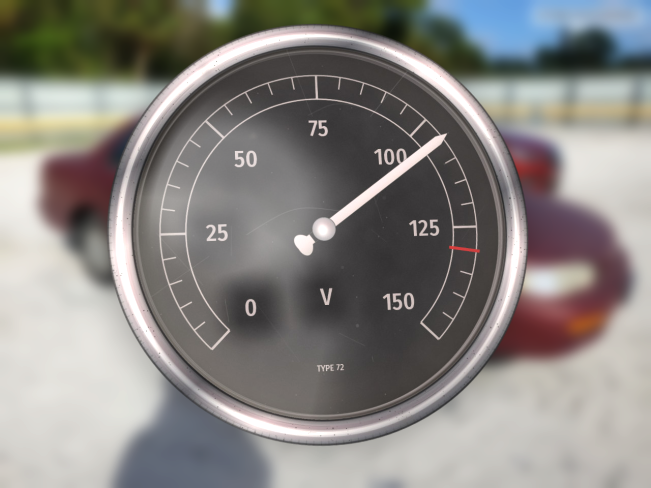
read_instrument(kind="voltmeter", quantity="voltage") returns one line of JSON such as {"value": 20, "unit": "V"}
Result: {"value": 105, "unit": "V"}
